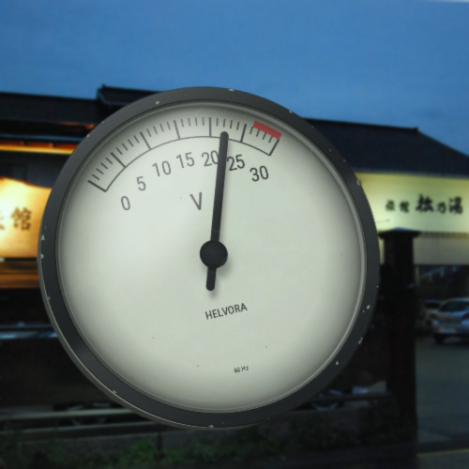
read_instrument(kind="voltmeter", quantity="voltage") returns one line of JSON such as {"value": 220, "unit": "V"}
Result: {"value": 22, "unit": "V"}
